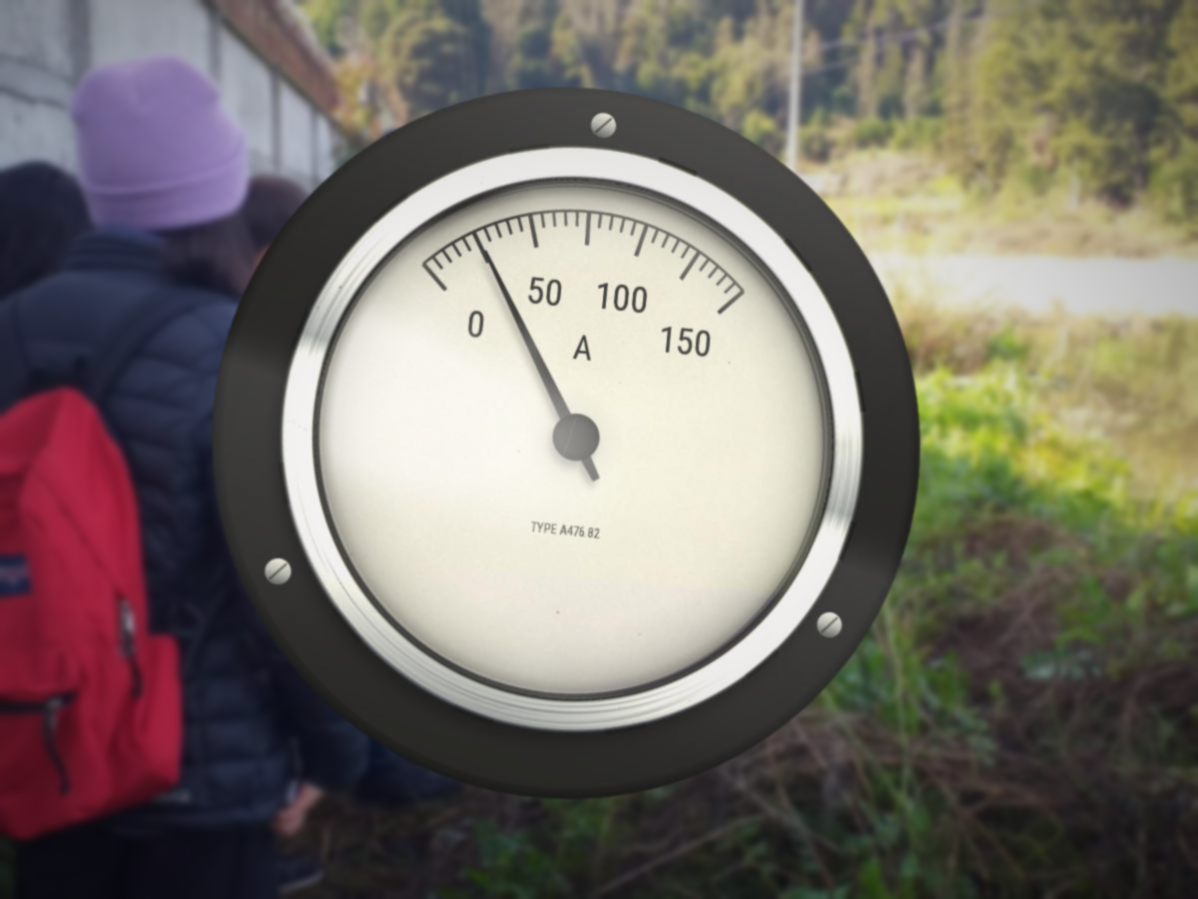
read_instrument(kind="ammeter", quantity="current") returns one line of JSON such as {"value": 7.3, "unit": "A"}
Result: {"value": 25, "unit": "A"}
